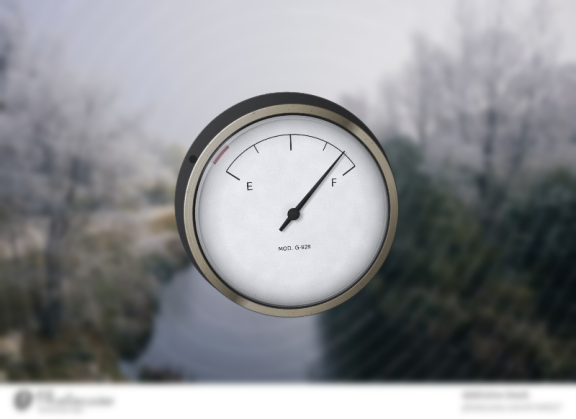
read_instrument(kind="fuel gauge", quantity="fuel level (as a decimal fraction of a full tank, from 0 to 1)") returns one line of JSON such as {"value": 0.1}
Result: {"value": 0.875}
